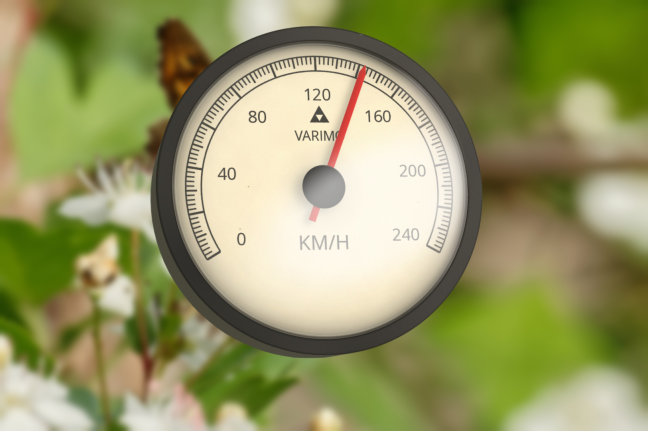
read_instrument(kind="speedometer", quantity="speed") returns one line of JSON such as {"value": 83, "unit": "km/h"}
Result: {"value": 142, "unit": "km/h"}
